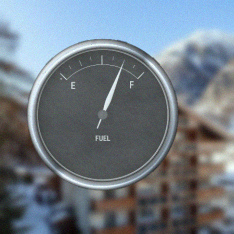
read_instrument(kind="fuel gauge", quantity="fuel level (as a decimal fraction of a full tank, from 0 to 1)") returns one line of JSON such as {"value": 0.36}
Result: {"value": 0.75}
